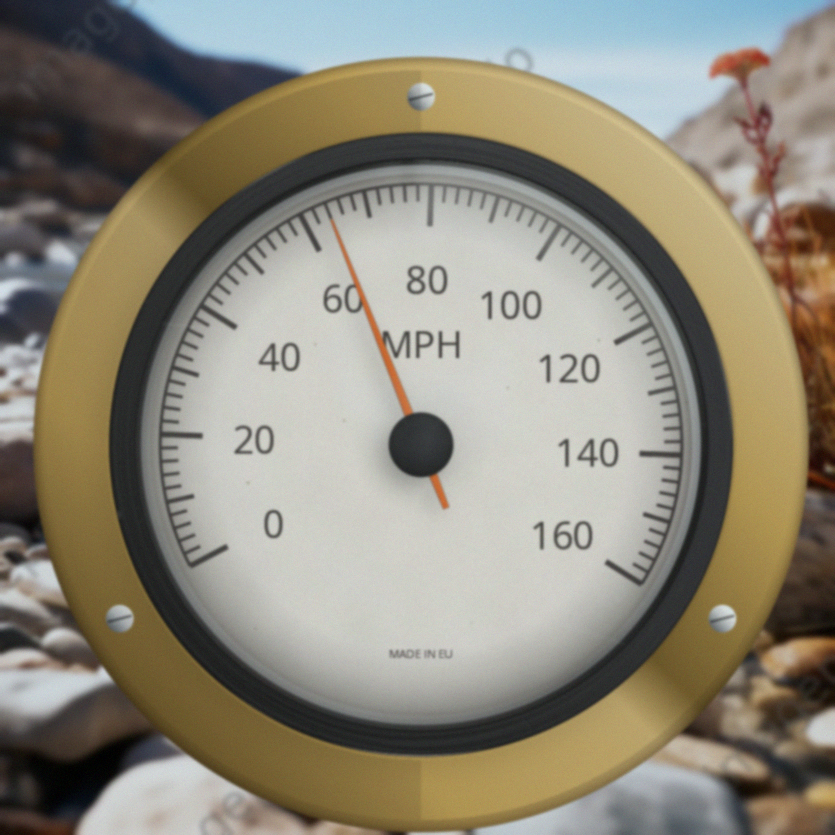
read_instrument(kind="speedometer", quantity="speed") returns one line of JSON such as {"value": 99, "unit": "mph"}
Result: {"value": 64, "unit": "mph"}
